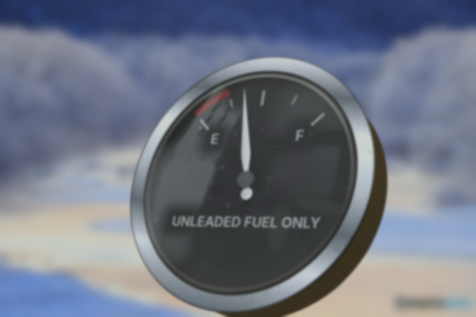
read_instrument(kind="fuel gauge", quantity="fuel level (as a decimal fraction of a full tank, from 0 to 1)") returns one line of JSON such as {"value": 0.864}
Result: {"value": 0.375}
